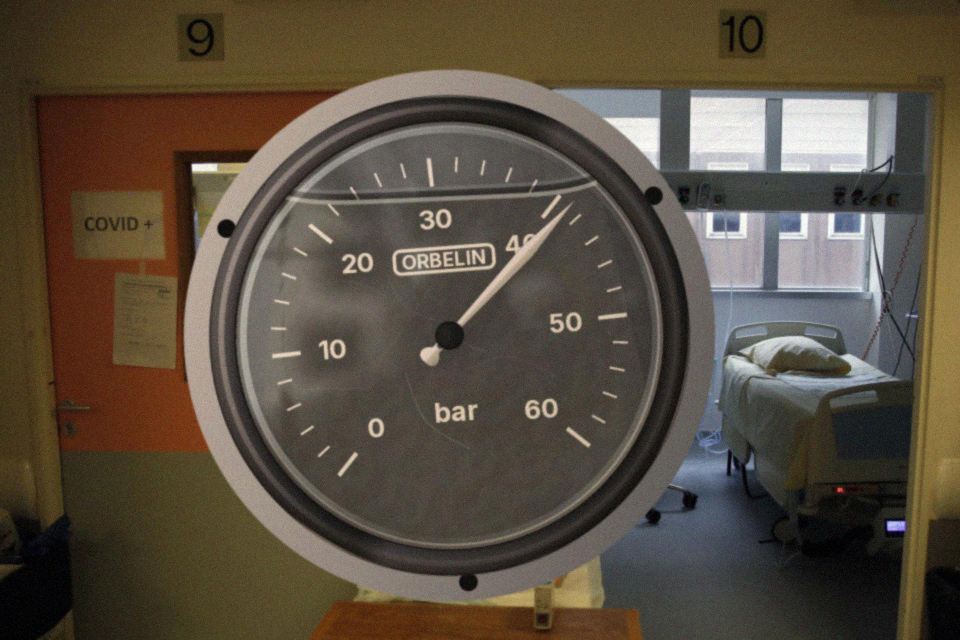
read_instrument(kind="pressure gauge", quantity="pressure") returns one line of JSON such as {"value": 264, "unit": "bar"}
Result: {"value": 41, "unit": "bar"}
